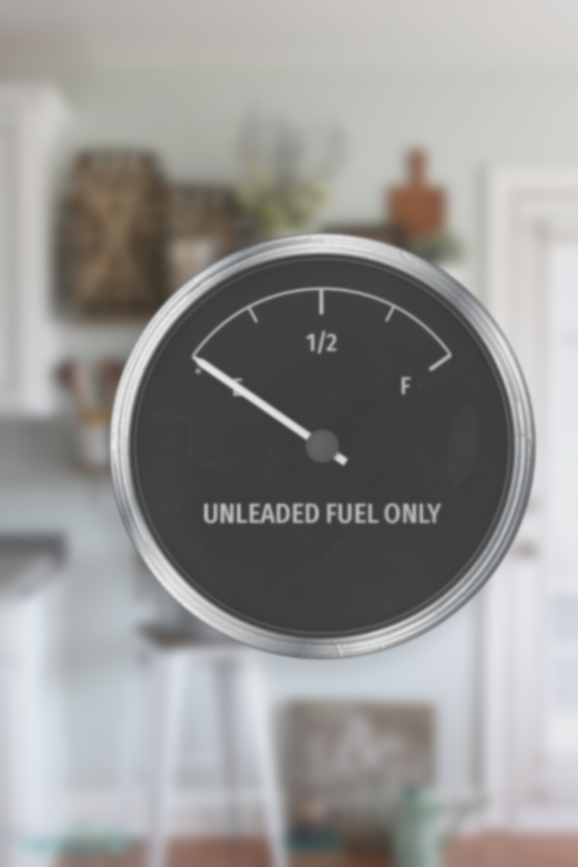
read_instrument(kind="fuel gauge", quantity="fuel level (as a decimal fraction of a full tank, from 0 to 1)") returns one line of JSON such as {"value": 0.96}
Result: {"value": 0}
